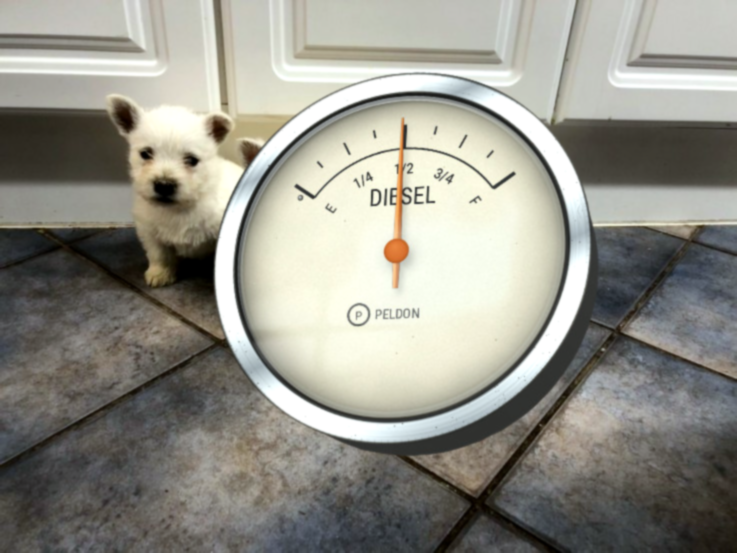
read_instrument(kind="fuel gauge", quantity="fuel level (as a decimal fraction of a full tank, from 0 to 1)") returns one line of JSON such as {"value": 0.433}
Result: {"value": 0.5}
